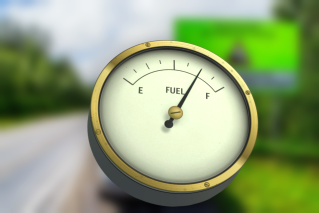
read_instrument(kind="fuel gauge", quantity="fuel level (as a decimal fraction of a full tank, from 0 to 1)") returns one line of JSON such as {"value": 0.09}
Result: {"value": 0.75}
